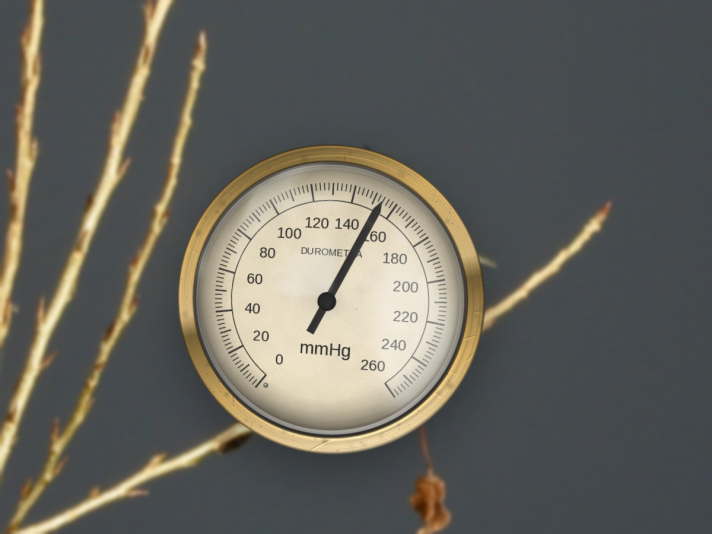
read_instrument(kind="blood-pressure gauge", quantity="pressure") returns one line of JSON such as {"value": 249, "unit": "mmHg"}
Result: {"value": 154, "unit": "mmHg"}
